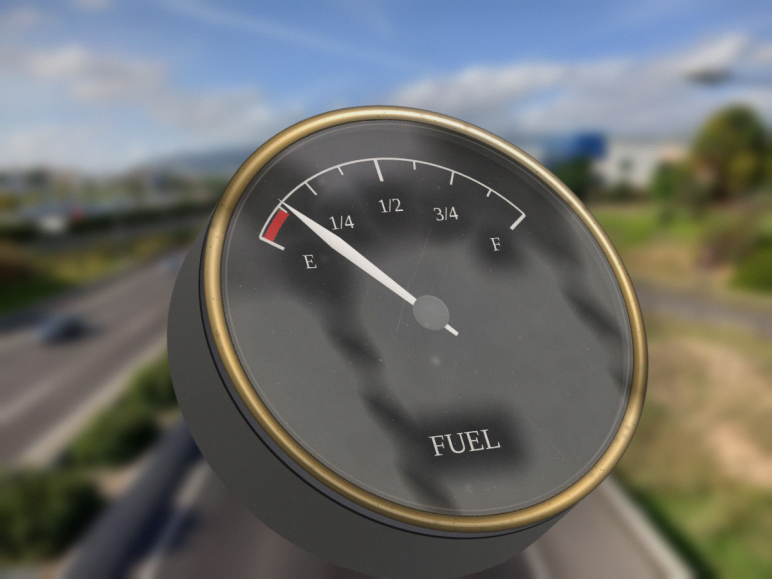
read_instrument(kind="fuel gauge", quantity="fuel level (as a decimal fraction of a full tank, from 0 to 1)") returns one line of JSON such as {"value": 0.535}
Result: {"value": 0.125}
